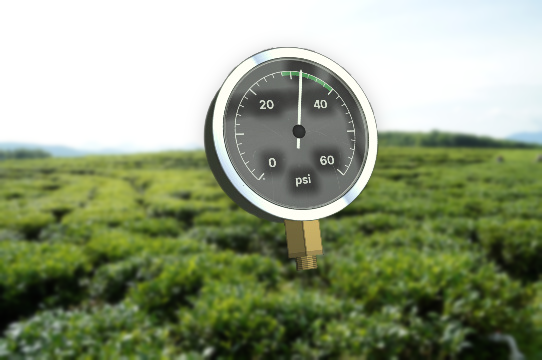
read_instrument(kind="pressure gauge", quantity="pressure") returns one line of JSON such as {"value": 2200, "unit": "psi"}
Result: {"value": 32, "unit": "psi"}
